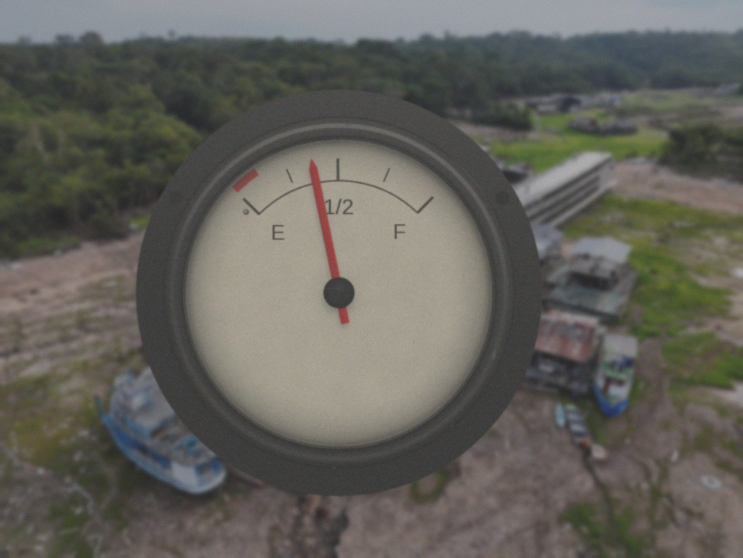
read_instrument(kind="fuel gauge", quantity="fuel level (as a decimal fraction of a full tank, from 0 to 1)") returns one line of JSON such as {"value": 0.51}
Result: {"value": 0.375}
